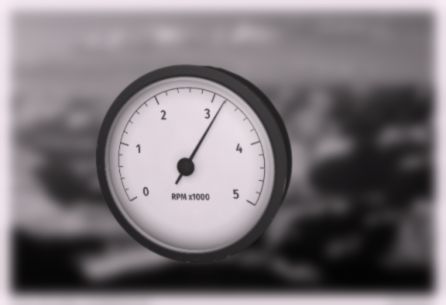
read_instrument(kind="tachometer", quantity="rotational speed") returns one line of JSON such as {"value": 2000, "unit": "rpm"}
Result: {"value": 3200, "unit": "rpm"}
